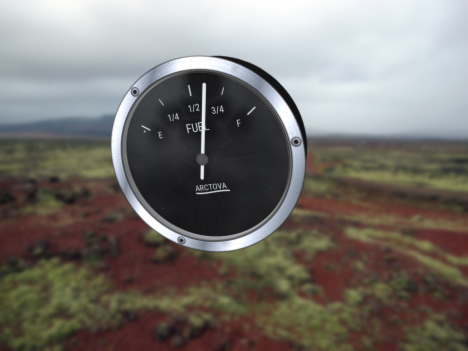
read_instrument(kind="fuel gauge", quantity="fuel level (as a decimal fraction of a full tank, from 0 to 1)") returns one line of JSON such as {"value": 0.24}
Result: {"value": 0.625}
